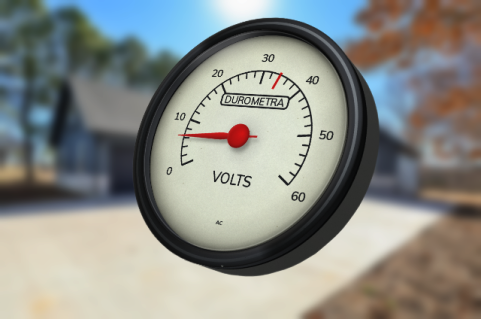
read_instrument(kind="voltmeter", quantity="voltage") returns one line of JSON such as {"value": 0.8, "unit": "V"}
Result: {"value": 6, "unit": "V"}
